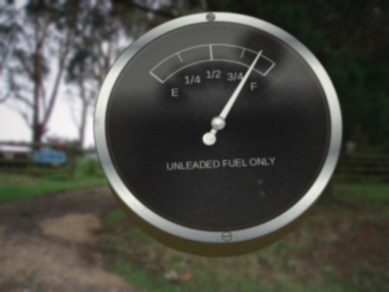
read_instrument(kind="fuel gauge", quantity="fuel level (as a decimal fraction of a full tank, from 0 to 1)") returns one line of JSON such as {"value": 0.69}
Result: {"value": 0.875}
